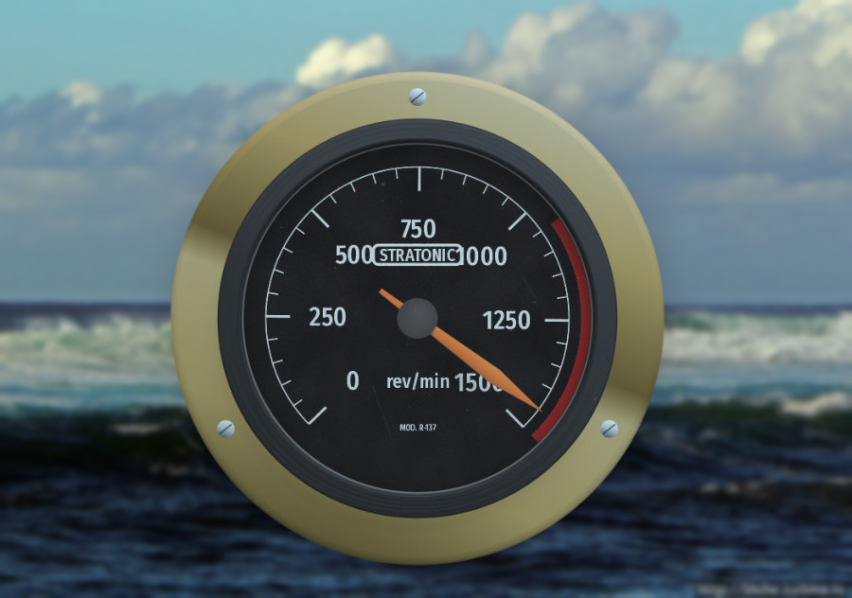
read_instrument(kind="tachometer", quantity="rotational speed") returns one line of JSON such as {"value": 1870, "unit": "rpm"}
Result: {"value": 1450, "unit": "rpm"}
